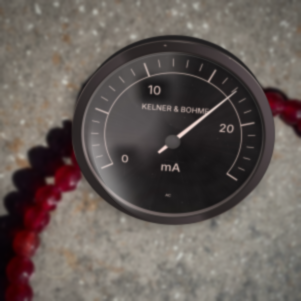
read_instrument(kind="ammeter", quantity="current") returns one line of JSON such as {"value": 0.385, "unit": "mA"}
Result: {"value": 17, "unit": "mA"}
